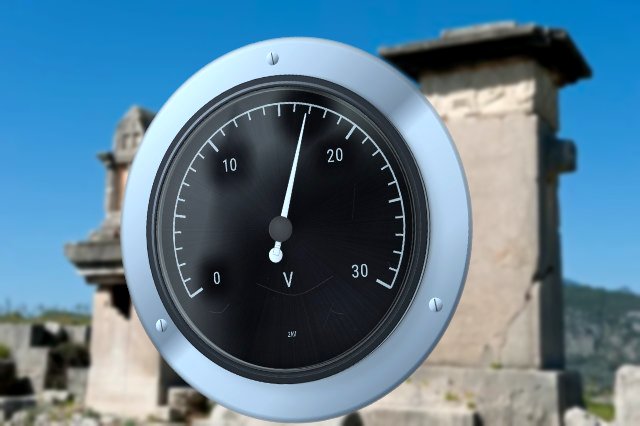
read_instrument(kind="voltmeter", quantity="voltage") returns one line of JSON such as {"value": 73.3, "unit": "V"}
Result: {"value": 17, "unit": "V"}
